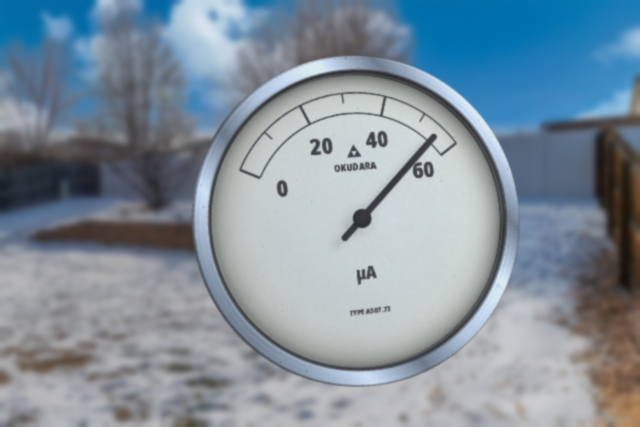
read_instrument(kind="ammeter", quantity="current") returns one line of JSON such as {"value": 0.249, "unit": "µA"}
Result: {"value": 55, "unit": "µA"}
